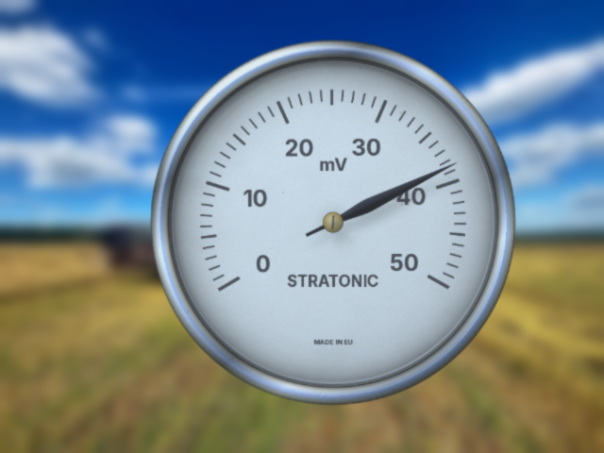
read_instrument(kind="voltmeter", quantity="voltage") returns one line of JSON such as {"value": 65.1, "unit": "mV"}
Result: {"value": 38.5, "unit": "mV"}
